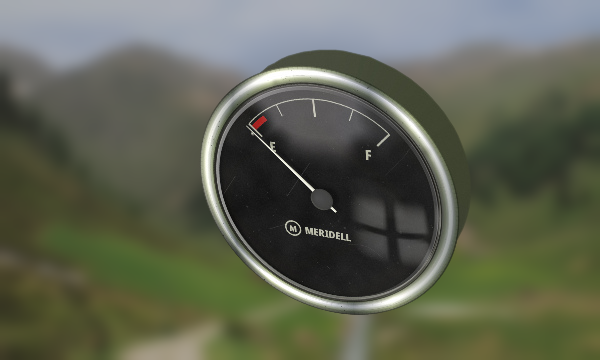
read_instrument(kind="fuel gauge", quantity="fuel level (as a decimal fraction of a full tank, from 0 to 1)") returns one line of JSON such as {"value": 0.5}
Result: {"value": 0}
